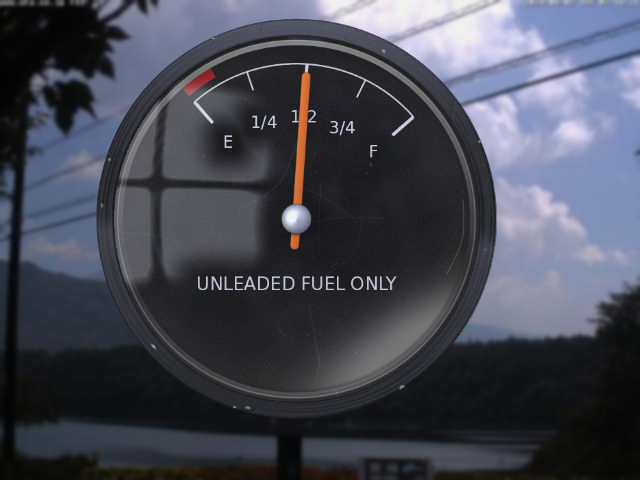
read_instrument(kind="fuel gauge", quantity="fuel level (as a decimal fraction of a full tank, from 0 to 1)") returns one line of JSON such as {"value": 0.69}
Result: {"value": 0.5}
